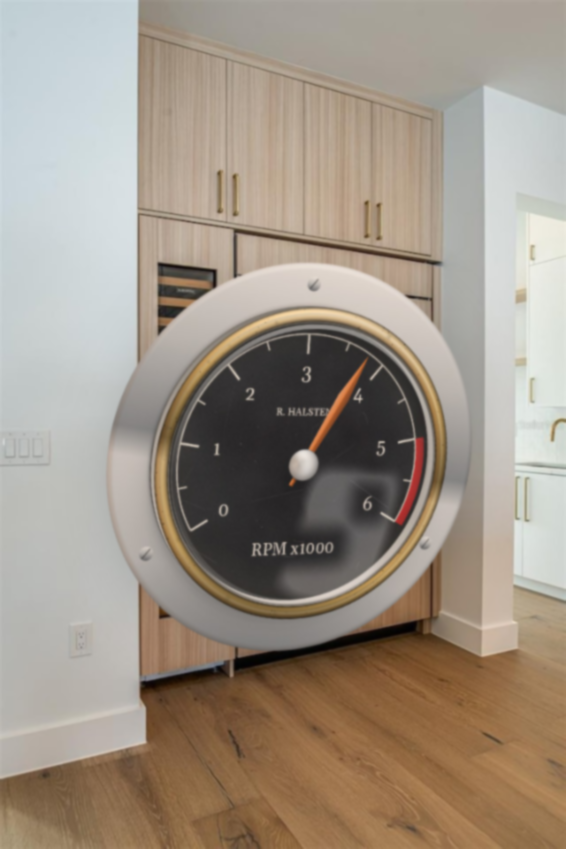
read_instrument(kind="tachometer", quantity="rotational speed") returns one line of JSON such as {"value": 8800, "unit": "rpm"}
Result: {"value": 3750, "unit": "rpm"}
